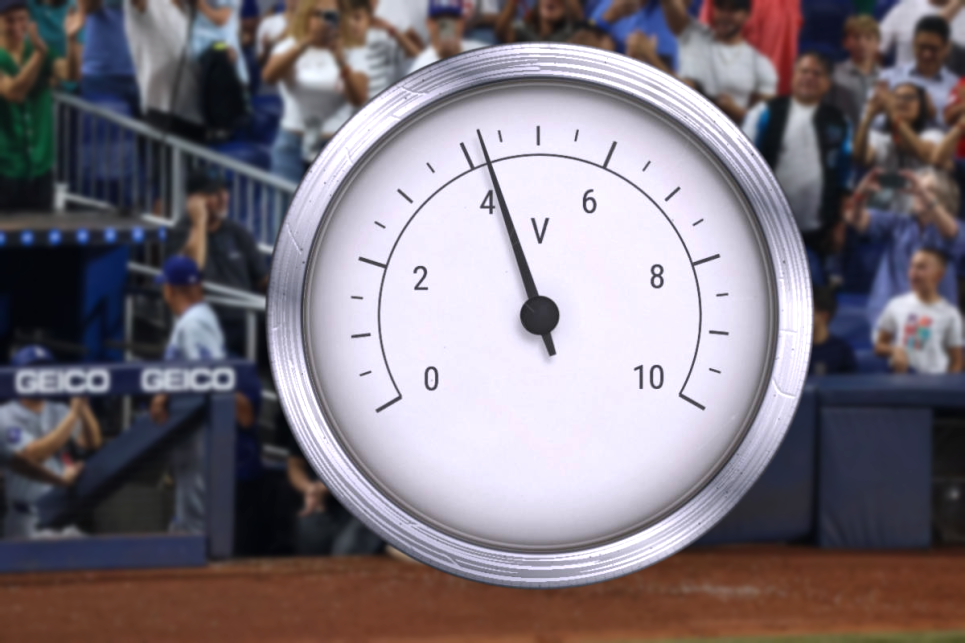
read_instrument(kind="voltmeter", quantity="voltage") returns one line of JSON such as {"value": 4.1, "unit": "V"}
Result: {"value": 4.25, "unit": "V"}
